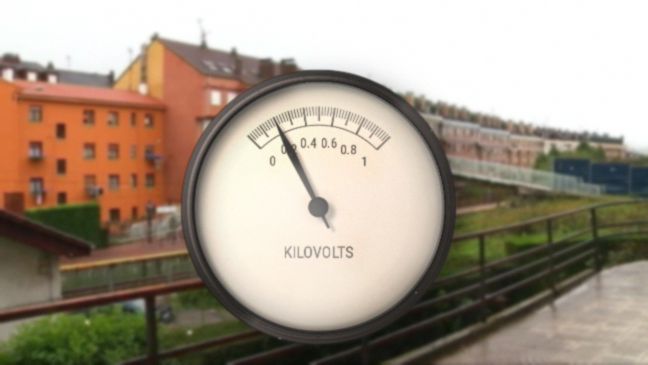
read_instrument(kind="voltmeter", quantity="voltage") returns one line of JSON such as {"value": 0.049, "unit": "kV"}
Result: {"value": 0.2, "unit": "kV"}
